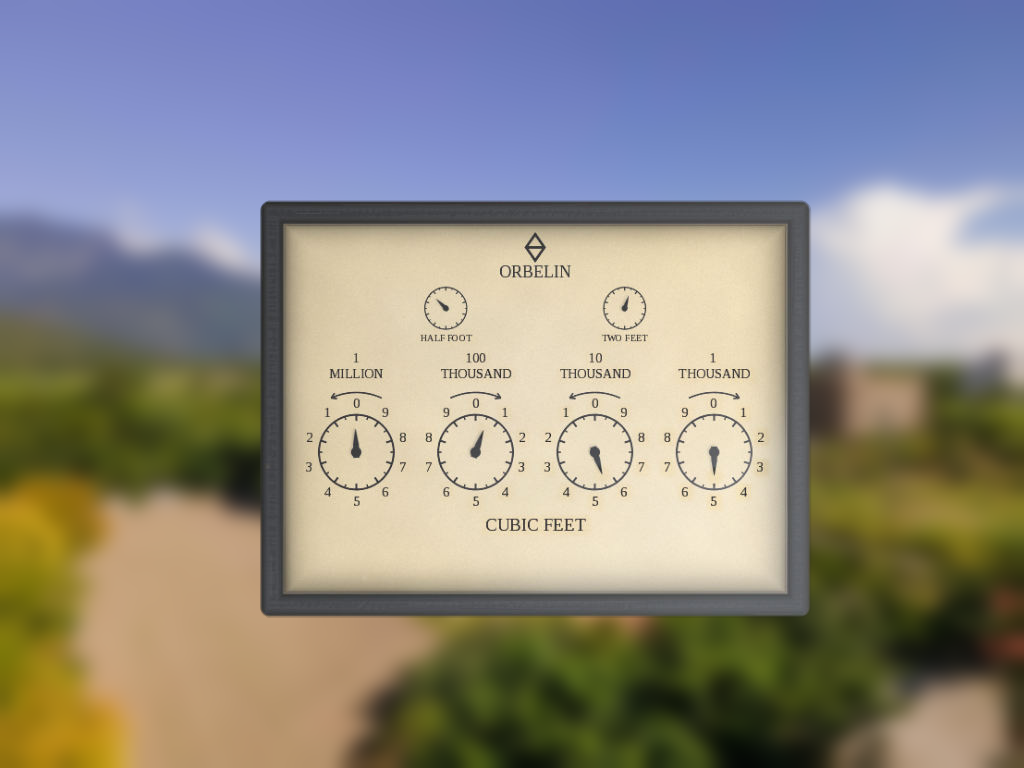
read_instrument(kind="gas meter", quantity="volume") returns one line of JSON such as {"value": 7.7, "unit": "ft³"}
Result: {"value": 5500, "unit": "ft³"}
